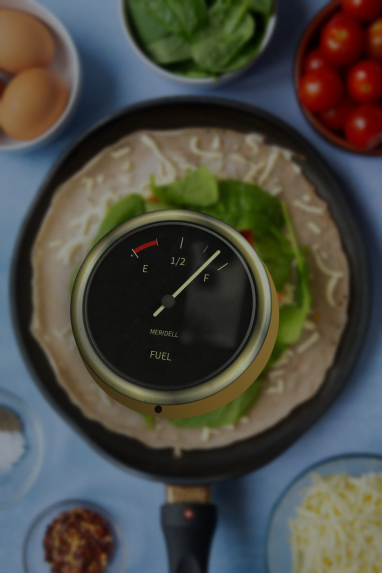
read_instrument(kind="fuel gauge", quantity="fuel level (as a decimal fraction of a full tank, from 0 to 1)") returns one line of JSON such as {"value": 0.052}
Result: {"value": 0.875}
